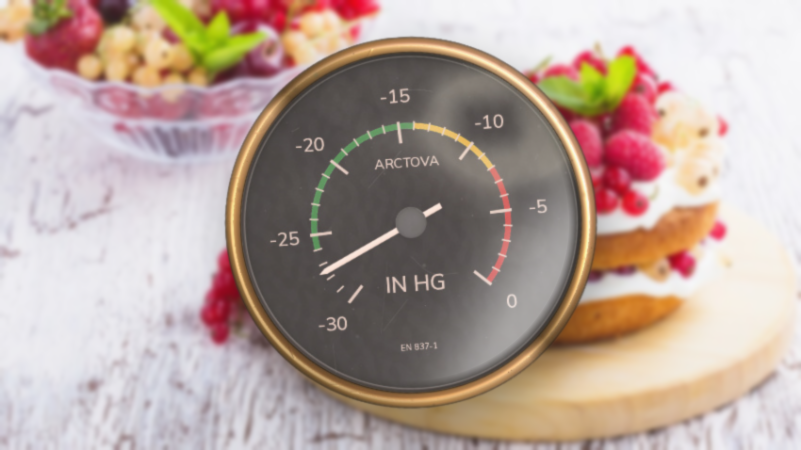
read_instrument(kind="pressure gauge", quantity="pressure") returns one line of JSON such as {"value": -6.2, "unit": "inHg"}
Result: {"value": -27.5, "unit": "inHg"}
